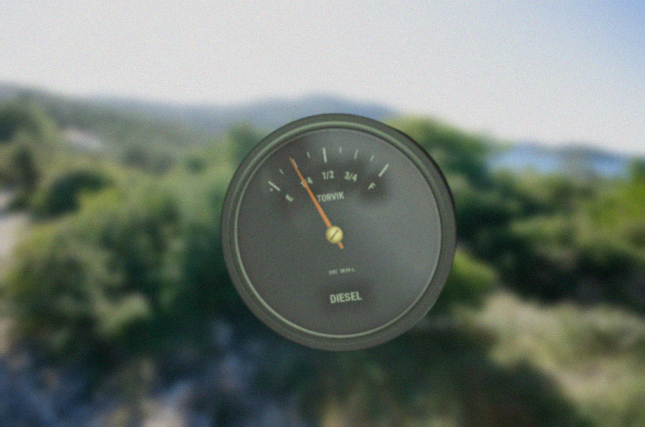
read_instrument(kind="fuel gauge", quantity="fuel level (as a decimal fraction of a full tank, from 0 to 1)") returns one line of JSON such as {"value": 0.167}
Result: {"value": 0.25}
